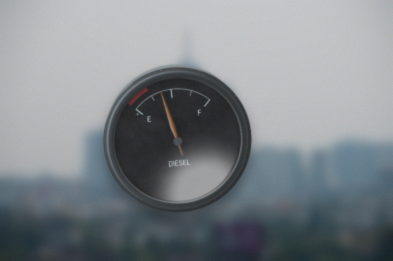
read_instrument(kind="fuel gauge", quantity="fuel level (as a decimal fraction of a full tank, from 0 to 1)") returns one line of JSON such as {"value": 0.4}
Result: {"value": 0.375}
